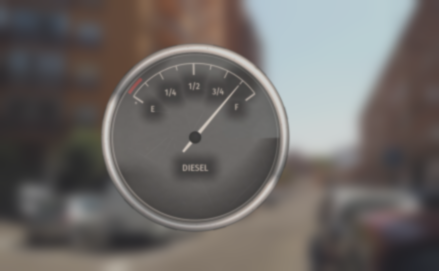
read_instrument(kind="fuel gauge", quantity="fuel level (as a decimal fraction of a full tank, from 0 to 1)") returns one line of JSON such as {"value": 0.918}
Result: {"value": 0.875}
